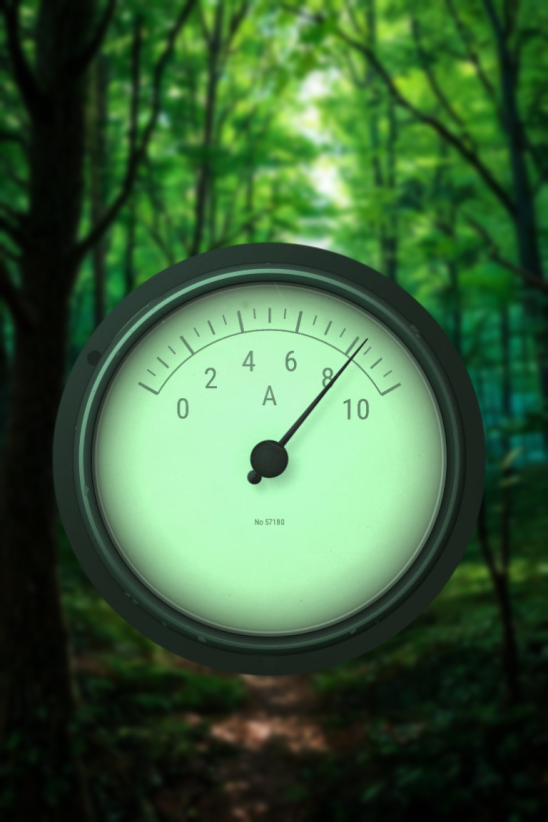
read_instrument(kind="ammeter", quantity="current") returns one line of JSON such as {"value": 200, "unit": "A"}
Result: {"value": 8.25, "unit": "A"}
